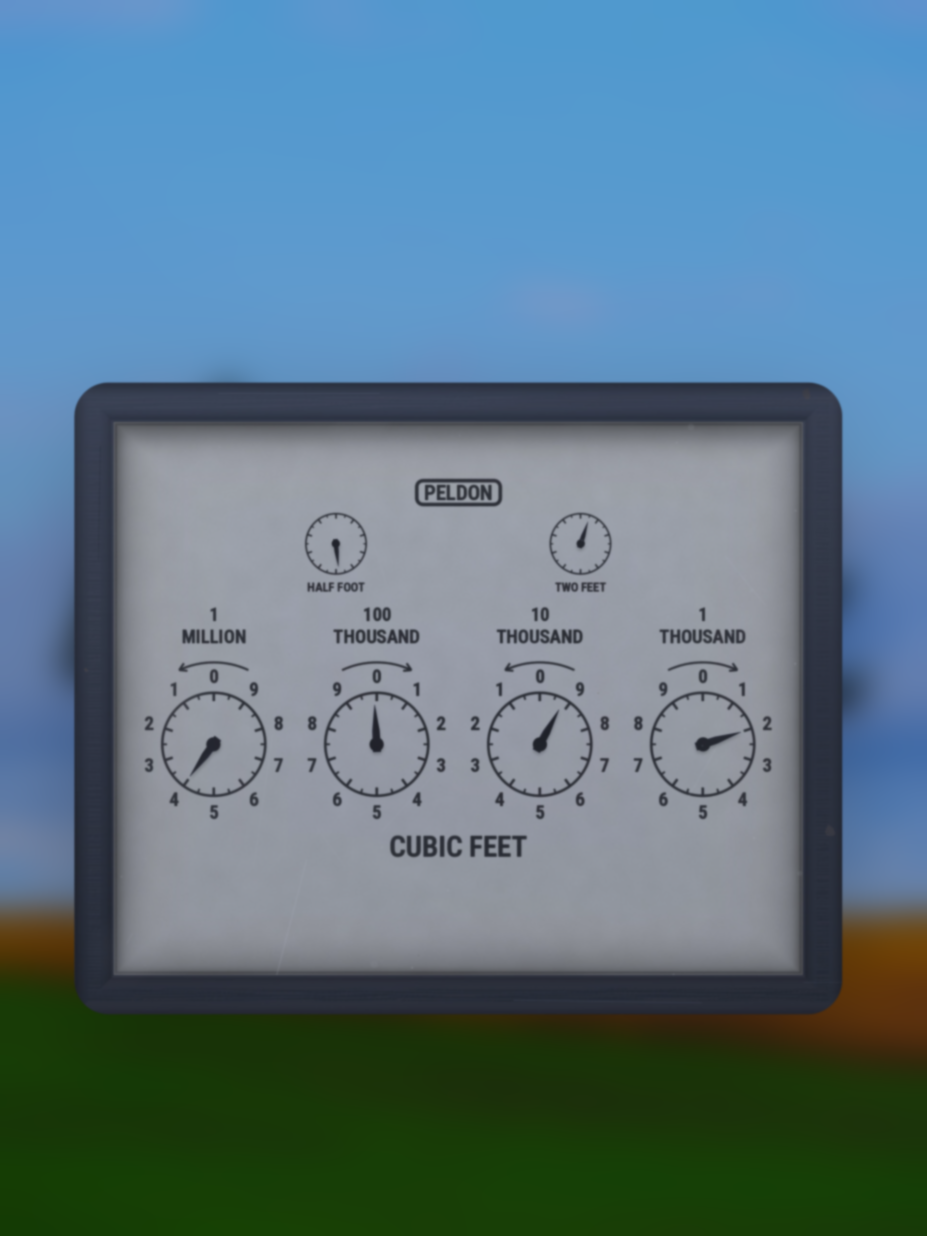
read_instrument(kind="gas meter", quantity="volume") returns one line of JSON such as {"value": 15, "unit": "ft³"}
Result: {"value": 399200, "unit": "ft³"}
